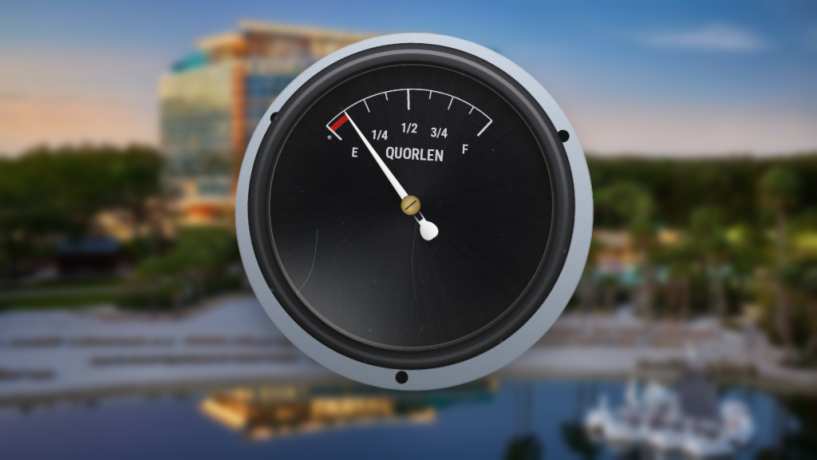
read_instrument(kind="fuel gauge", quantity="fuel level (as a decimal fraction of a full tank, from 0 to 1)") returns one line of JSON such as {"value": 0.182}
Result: {"value": 0.125}
